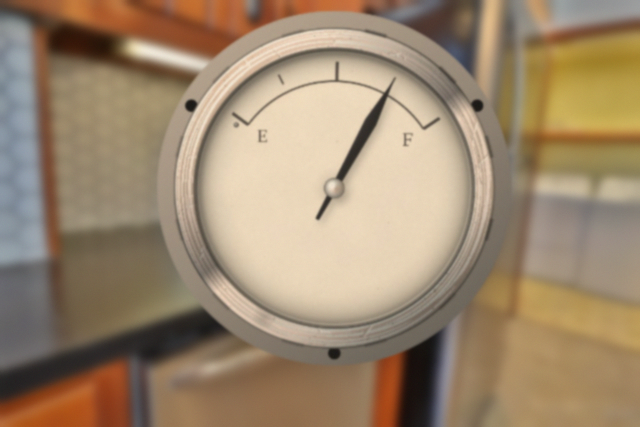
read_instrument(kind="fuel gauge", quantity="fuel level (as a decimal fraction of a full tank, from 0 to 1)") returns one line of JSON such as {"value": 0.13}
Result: {"value": 0.75}
